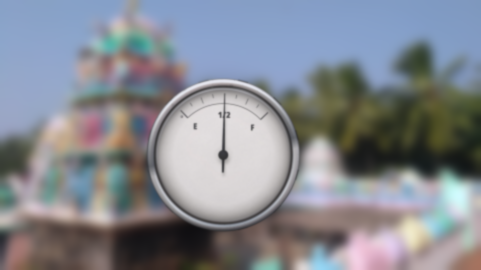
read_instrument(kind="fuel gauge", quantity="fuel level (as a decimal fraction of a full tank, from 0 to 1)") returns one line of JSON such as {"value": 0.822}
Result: {"value": 0.5}
